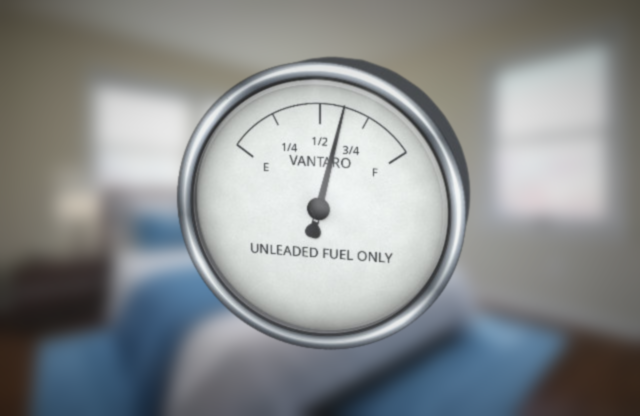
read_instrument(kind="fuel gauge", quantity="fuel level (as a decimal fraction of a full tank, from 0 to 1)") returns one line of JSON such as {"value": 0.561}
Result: {"value": 0.625}
